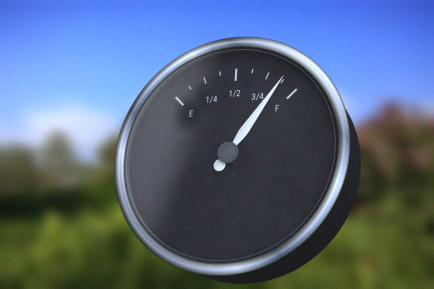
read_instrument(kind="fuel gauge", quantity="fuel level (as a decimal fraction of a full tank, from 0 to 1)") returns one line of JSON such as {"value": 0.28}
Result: {"value": 0.875}
